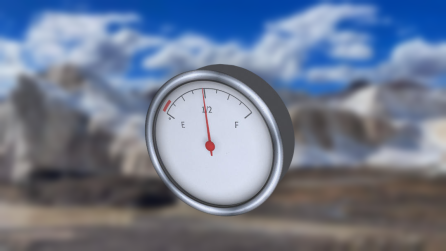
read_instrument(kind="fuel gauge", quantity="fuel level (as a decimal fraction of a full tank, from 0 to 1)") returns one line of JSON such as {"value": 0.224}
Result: {"value": 0.5}
